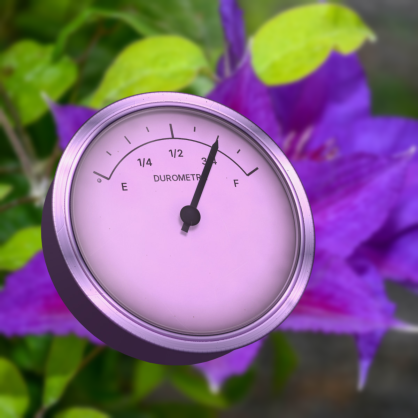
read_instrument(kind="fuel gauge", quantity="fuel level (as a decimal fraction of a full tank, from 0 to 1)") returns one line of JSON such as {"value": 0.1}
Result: {"value": 0.75}
